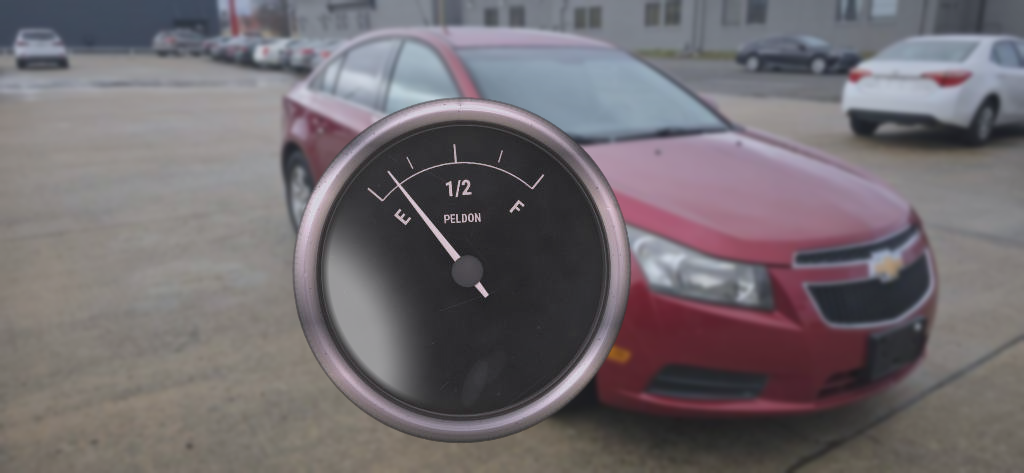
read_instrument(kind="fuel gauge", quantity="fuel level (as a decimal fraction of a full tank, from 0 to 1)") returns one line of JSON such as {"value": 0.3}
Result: {"value": 0.125}
